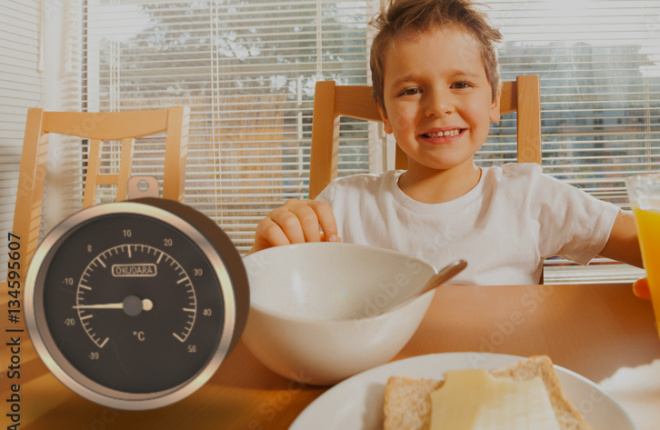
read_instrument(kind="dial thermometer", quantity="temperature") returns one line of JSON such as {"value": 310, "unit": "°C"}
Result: {"value": -16, "unit": "°C"}
